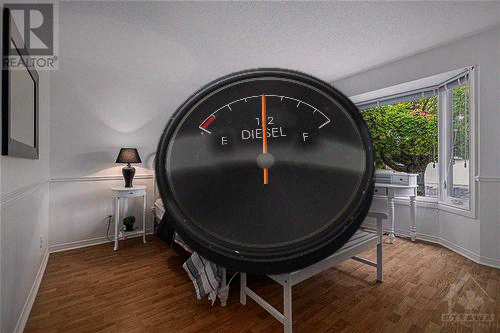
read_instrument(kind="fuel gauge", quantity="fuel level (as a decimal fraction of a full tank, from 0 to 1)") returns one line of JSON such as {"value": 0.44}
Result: {"value": 0.5}
